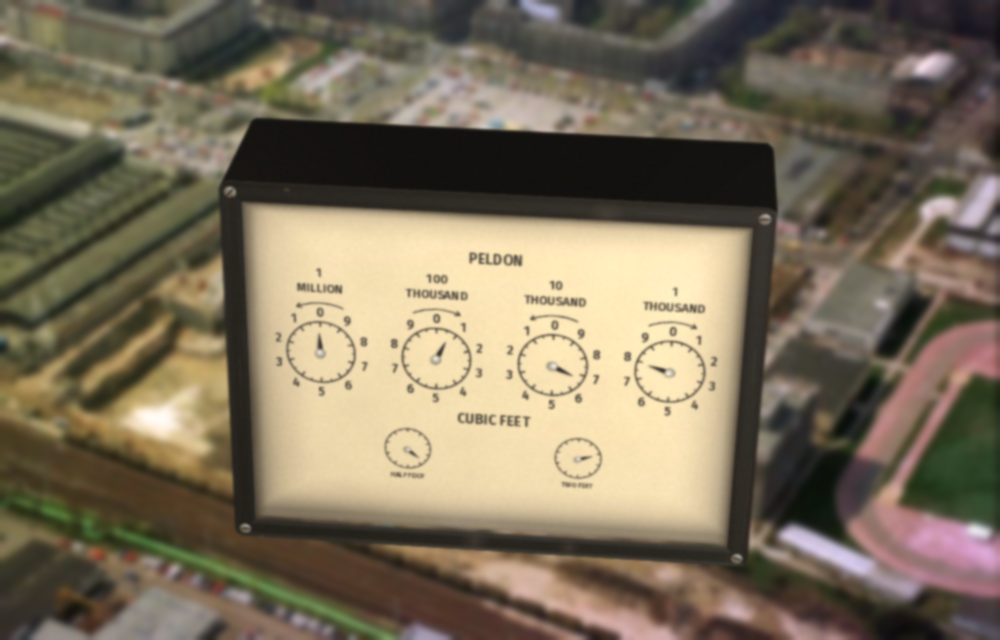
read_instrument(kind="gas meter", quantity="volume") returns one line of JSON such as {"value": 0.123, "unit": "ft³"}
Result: {"value": 6800, "unit": "ft³"}
